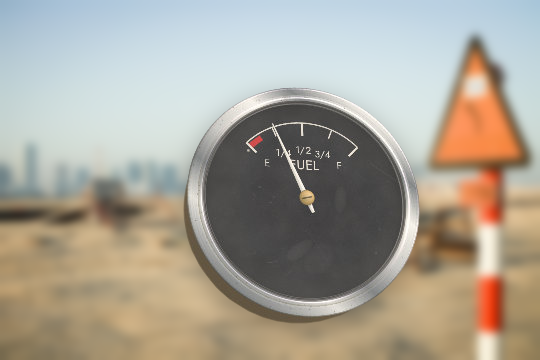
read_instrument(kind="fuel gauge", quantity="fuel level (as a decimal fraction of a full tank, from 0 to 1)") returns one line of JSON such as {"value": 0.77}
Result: {"value": 0.25}
